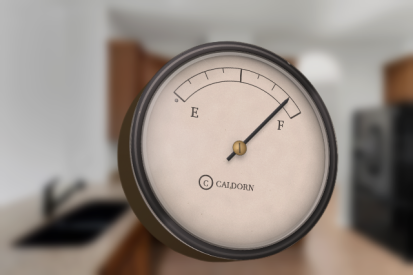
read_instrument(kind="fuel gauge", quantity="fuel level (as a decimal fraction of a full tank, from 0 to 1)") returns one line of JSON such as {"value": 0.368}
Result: {"value": 0.875}
